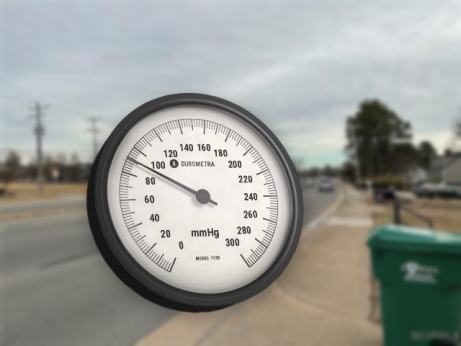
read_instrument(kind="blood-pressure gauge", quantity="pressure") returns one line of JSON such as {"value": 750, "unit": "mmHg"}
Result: {"value": 90, "unit": "mmHg"}
